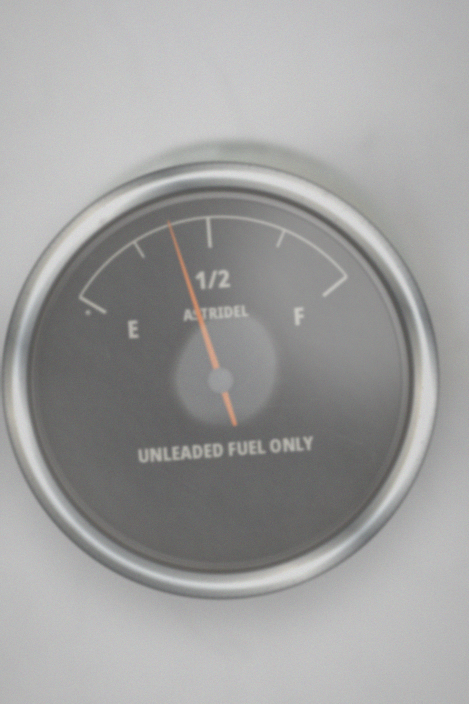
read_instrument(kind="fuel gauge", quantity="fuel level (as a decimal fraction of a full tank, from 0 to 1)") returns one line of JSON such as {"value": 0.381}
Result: {"value": 0.375}
